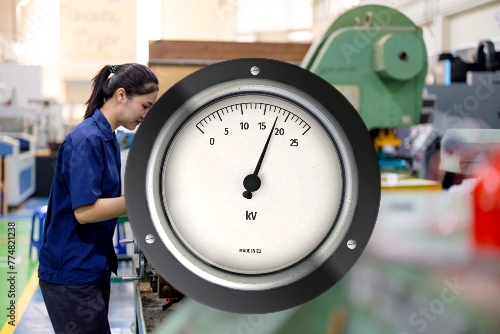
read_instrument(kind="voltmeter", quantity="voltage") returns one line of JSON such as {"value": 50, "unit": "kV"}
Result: {"value": 18, "unit": "kV"}
